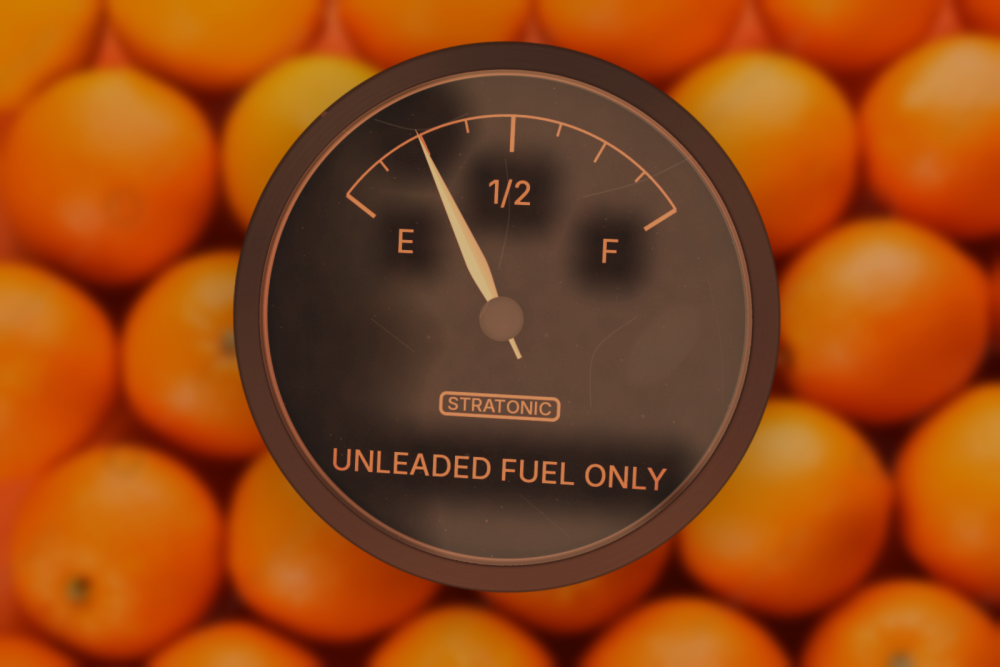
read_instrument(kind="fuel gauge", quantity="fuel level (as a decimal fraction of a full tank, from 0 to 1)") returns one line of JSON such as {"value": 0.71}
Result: {"value": 0.25}
